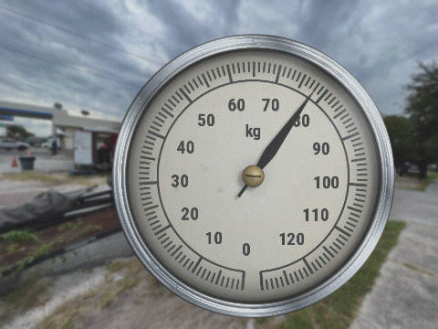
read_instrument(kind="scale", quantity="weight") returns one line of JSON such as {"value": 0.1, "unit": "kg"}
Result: {"value": 78, "unit": "kg"}
